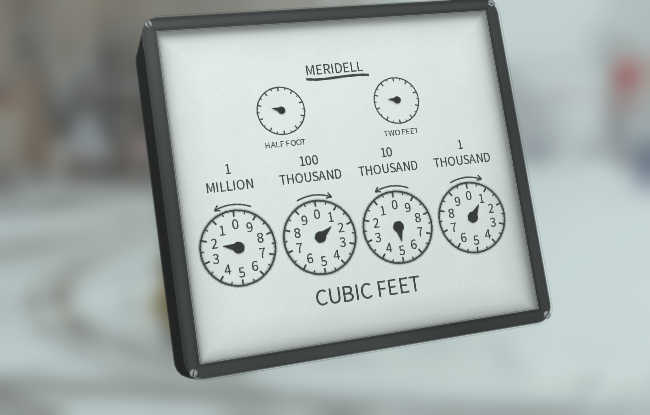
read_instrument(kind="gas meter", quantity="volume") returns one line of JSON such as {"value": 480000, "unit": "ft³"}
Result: {"value": 215100, "unit": "ft³"}
